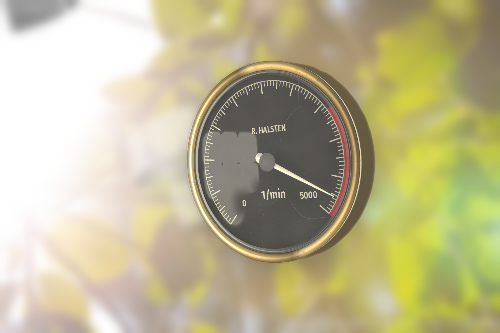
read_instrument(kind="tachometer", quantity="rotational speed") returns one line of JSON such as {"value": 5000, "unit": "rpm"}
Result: {"value": 4750, "unit": "rpm"}
